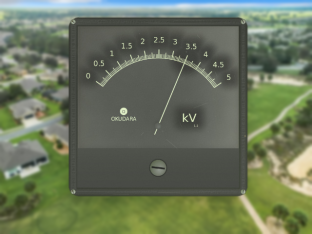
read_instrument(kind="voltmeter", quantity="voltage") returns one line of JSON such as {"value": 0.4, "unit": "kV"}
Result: {"value": 3.5, "unit": "kV"}
